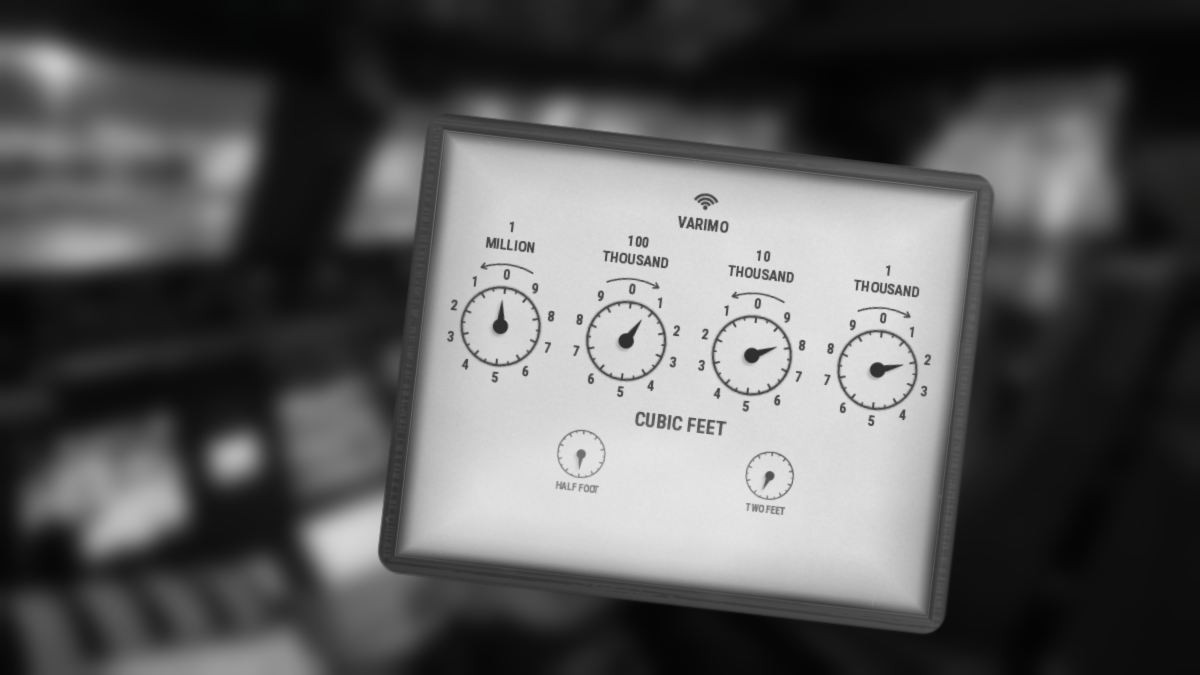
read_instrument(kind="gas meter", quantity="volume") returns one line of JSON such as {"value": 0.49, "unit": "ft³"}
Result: {"value": 8200, "unit": "ft³"}
